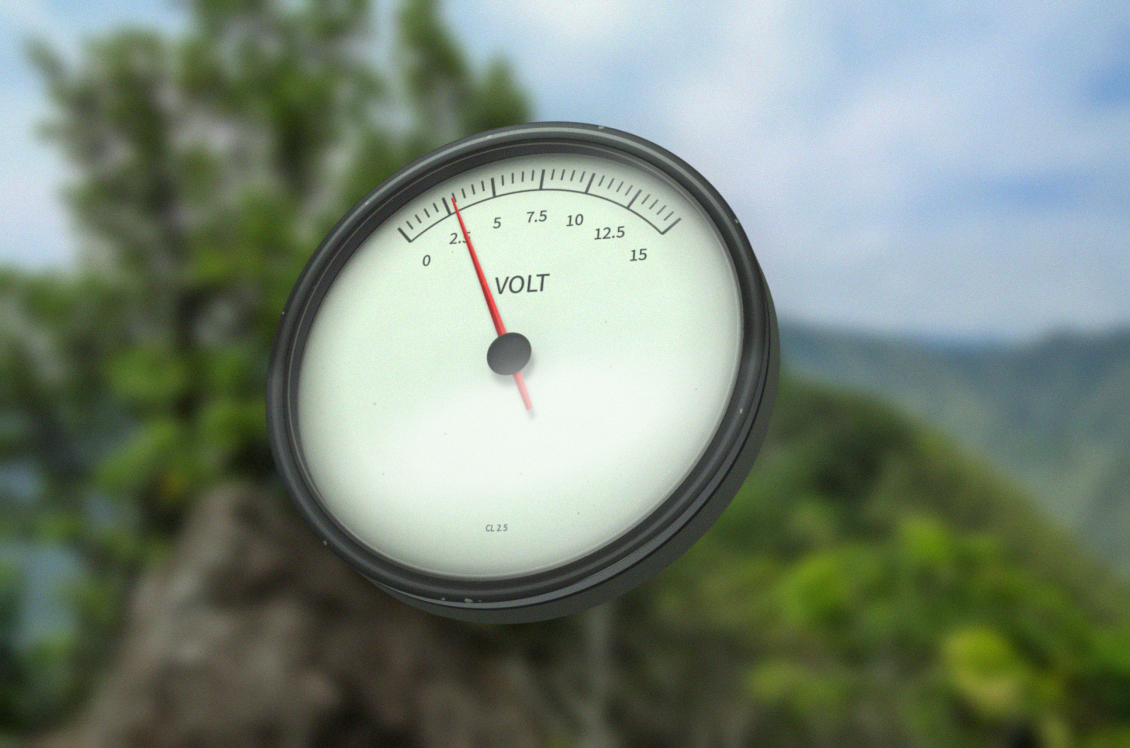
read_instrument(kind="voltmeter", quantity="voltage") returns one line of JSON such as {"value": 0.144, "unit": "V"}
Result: {"value": 3, "unit": "V"}
